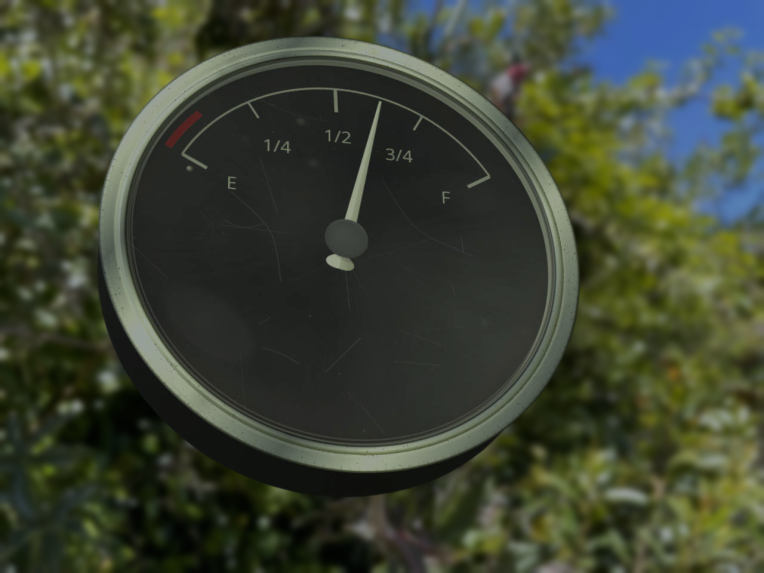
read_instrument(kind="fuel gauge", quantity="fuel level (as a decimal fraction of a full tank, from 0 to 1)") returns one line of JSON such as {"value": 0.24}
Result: {"value": 0.625}
